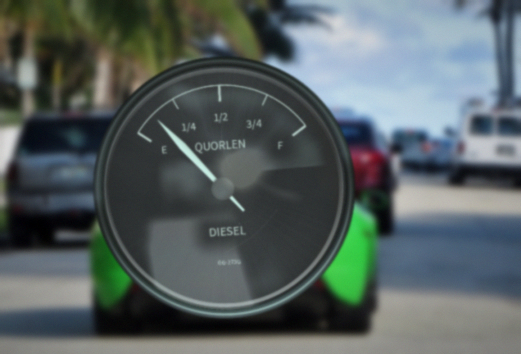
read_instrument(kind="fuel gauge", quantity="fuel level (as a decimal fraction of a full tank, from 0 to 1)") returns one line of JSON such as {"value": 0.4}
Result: {"value": 0.125}
